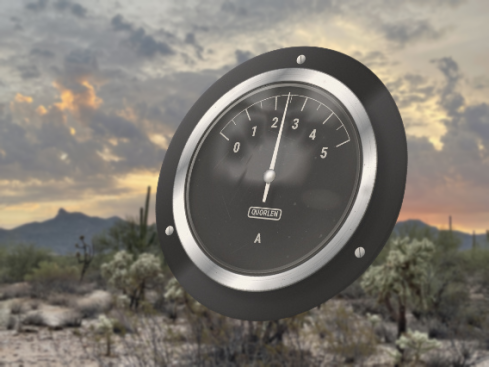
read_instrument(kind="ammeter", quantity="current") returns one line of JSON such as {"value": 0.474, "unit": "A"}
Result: {"value": 2.5, "unit": "A"}
